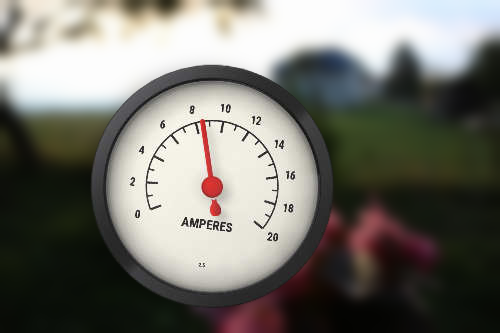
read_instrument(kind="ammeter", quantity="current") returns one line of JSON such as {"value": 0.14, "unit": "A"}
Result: {"value": 8.5, "unit": "A"}
